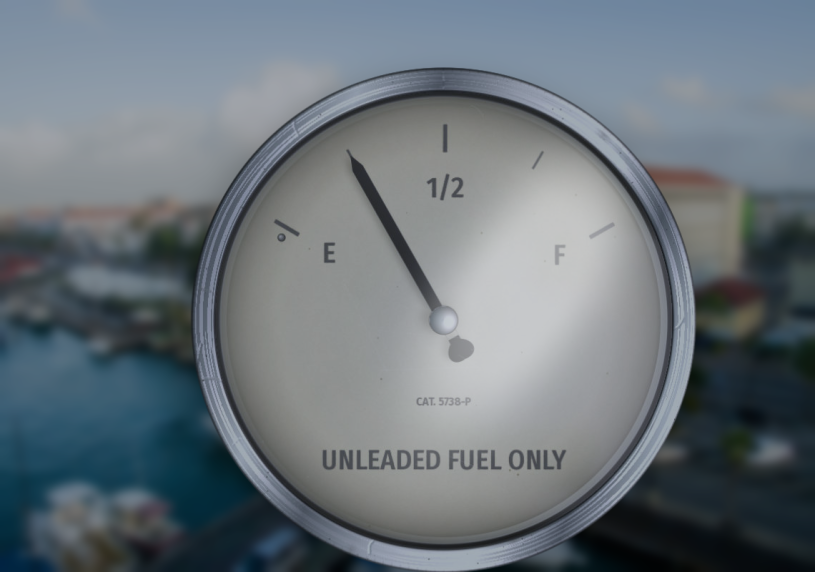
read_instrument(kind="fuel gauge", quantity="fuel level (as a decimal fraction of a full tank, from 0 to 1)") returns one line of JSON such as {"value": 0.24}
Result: {"value": 0.25}
